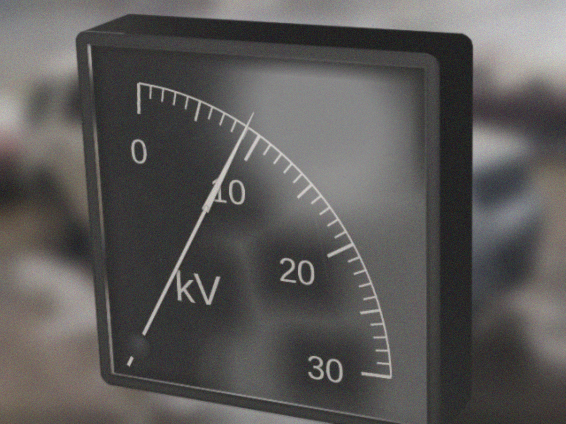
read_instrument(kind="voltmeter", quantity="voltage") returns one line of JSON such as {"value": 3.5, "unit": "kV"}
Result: {"value": 9, "unit": "kV"}
